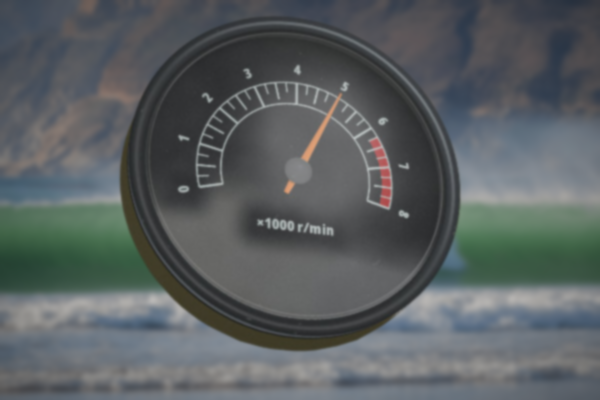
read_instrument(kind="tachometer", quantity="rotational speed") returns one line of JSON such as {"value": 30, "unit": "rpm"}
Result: {"value": 5000, "unit": "rpm"}
